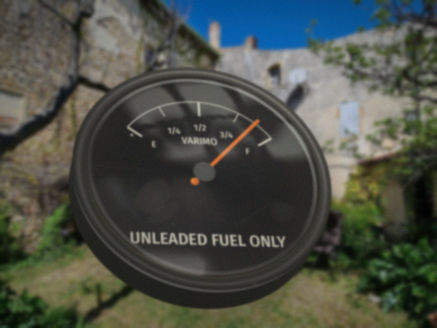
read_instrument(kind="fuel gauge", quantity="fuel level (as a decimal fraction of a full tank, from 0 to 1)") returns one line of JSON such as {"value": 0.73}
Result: {"value": 0.875}
